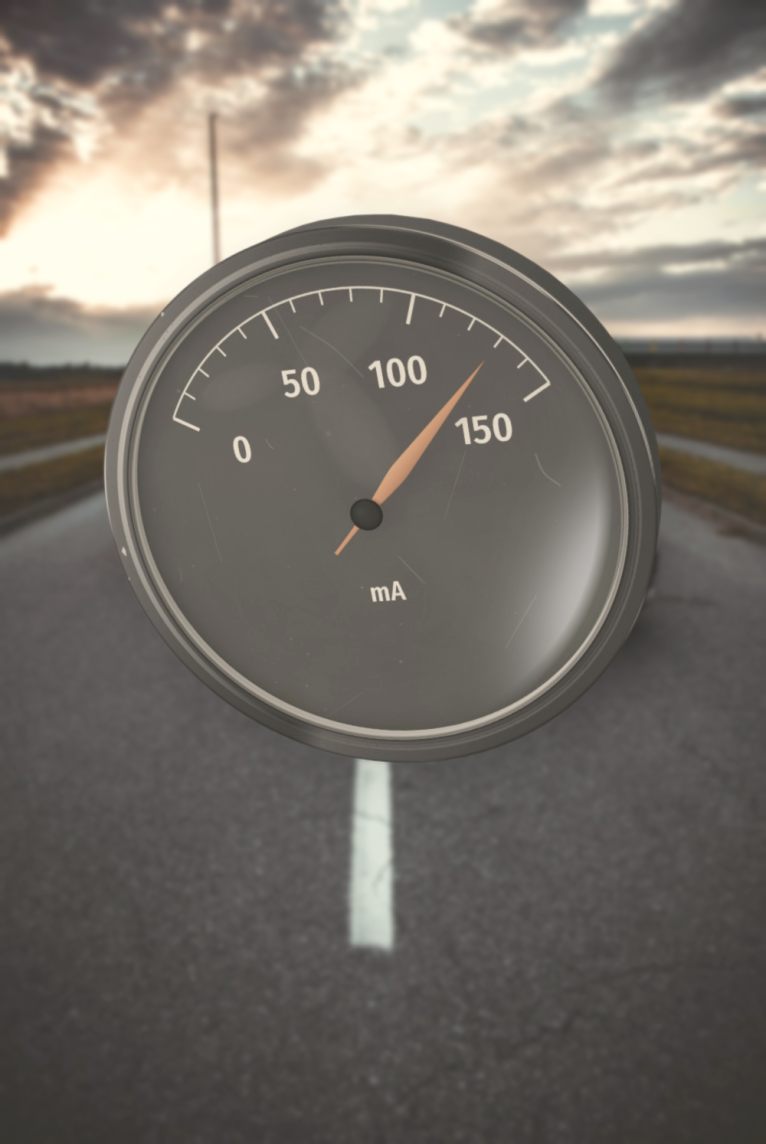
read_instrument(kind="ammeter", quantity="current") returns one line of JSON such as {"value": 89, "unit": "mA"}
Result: {"value": 130, "unit": "mA"}
